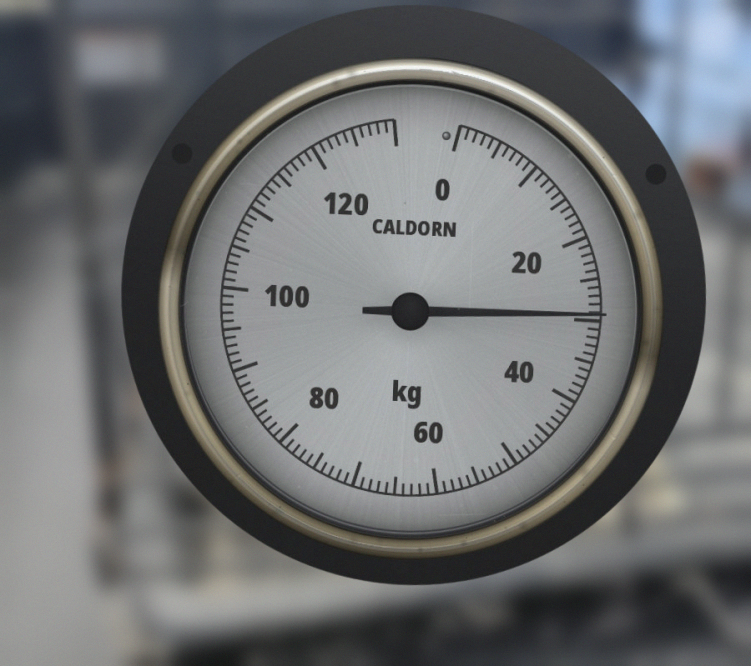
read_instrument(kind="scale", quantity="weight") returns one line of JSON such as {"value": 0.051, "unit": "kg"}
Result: {"value": 29, "unit": "kg"}
